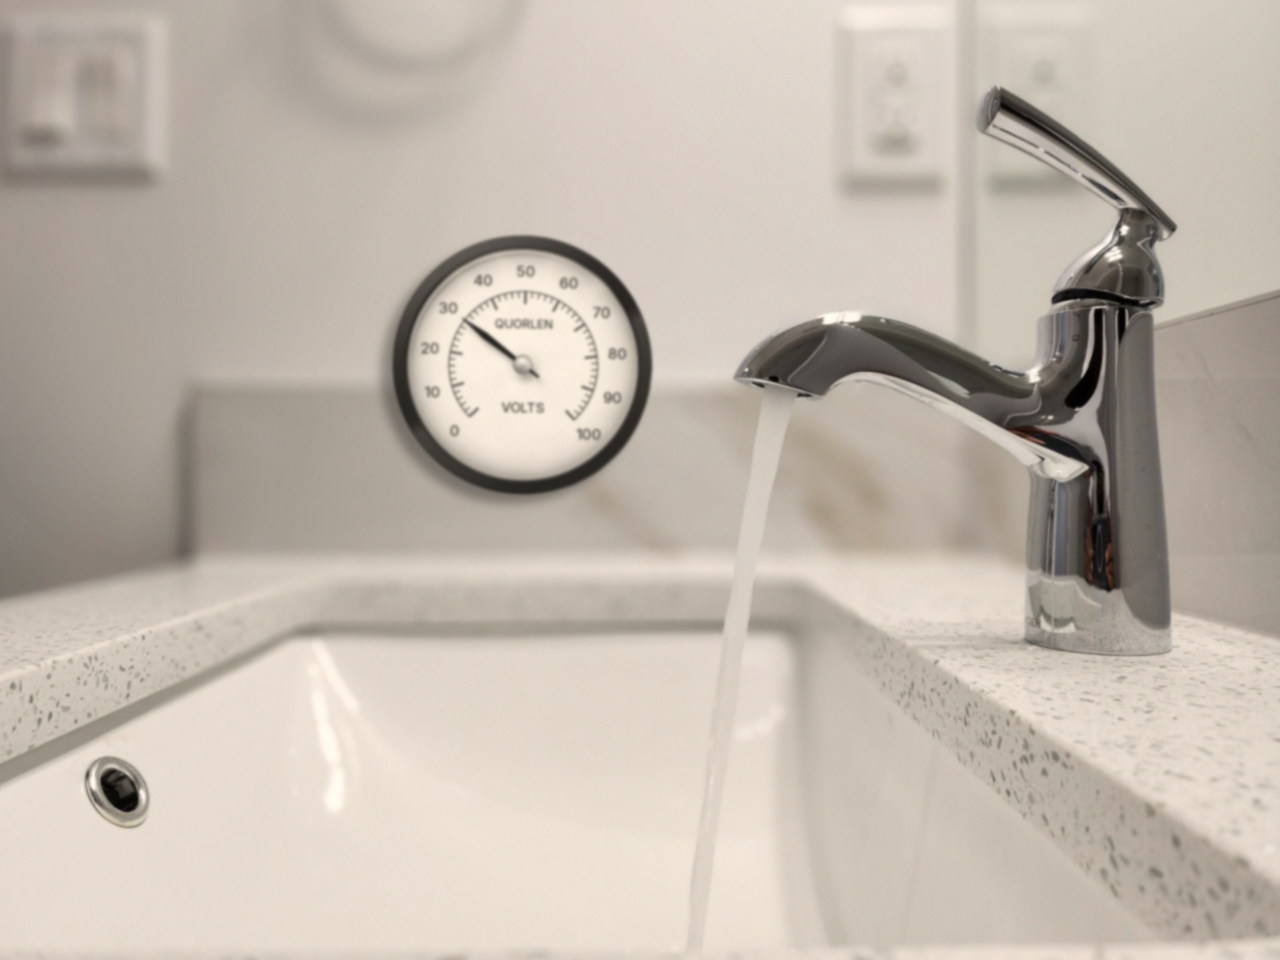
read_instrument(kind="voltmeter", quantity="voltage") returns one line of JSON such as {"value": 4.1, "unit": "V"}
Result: {"value": 30, "unit": "V"}
